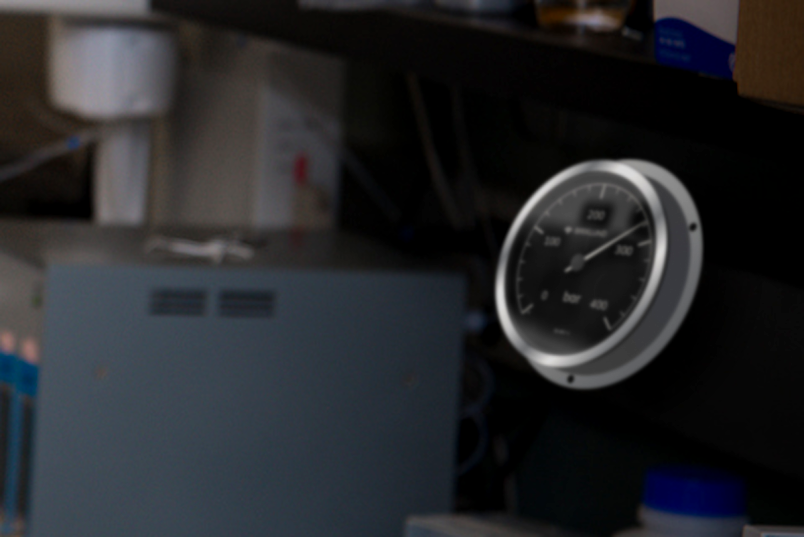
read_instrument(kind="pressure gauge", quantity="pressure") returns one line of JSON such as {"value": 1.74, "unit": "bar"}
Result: {"value": 280, "unit": "bar"}
